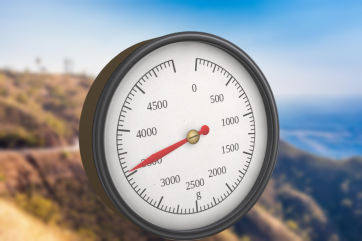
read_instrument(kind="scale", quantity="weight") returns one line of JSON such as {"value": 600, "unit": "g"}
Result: {"value": 3550, "unit": "g"}
